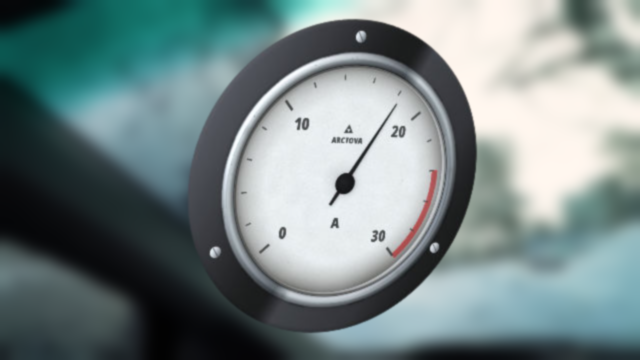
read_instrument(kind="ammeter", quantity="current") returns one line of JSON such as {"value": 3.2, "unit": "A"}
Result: {"value": 18, "unit": "A"}
